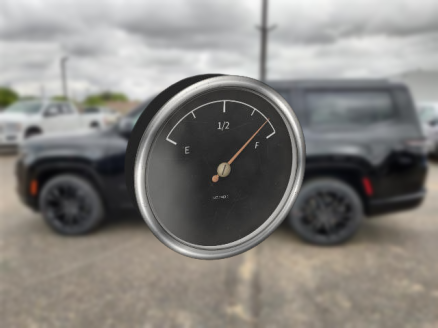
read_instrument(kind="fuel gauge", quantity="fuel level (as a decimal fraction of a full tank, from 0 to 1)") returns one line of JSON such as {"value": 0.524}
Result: {"value": 0.875}
